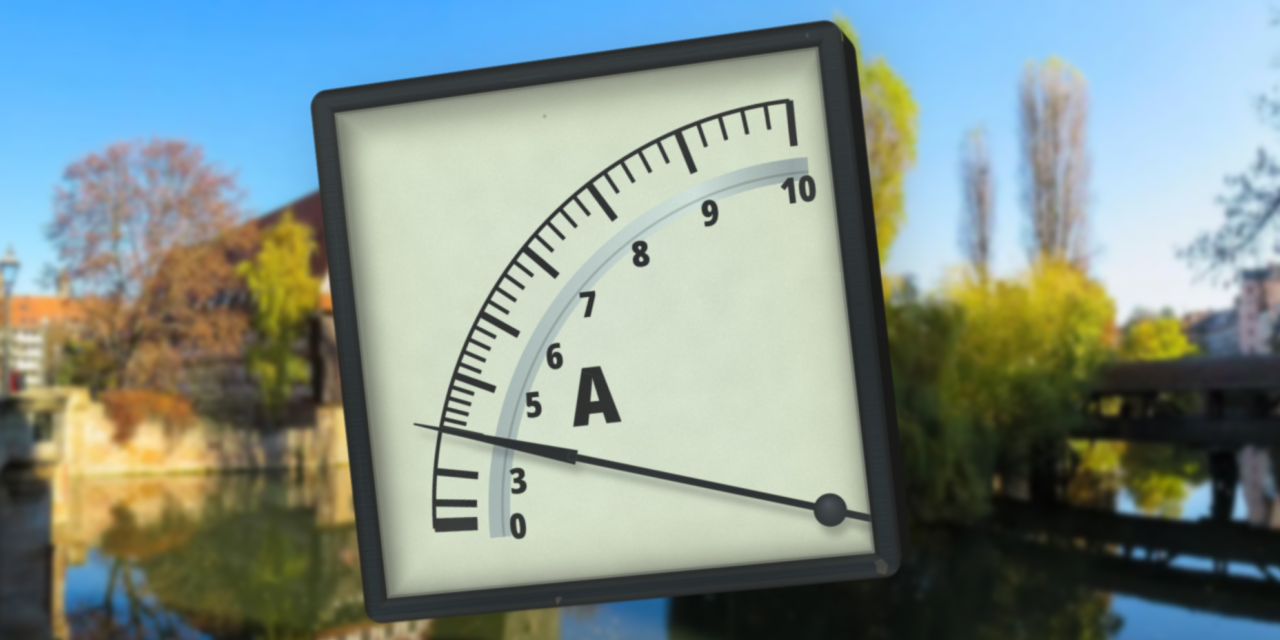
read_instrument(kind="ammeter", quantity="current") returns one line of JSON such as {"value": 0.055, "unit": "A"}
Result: {"value": 4, "unit": "A"}
